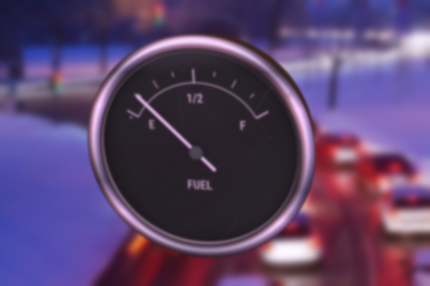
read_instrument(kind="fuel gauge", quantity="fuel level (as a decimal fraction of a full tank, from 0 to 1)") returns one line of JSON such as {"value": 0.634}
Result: {"value": 0.125}
